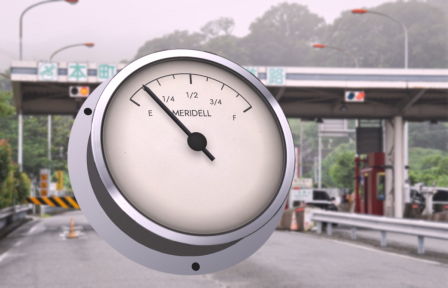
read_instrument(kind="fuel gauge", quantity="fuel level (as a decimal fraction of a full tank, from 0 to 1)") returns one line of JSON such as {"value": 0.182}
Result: {"value": 0.125}
